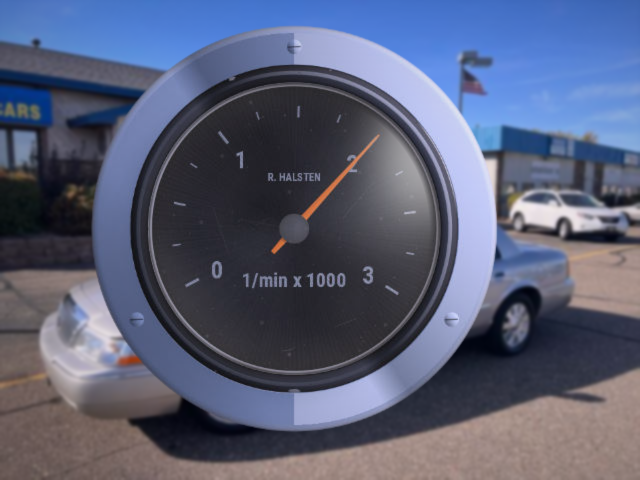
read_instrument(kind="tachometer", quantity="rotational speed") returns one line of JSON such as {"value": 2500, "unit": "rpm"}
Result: {"value": 2000, "unit": "rpm"}
